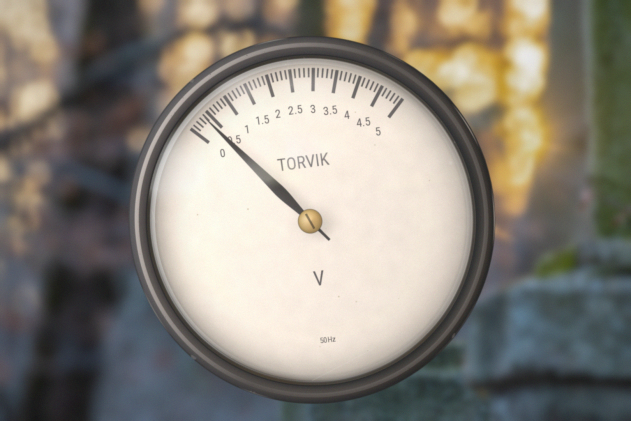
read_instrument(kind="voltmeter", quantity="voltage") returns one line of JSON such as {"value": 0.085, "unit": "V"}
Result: {"value": 0.4, "unit": "V"}
